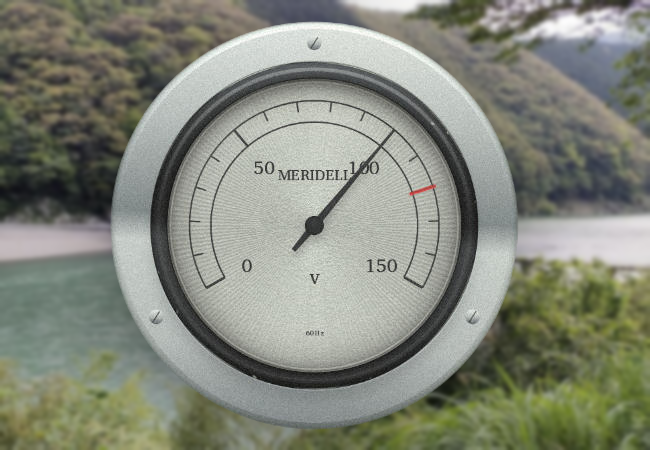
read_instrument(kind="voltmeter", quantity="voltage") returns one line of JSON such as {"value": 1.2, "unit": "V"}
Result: {"value": 100, "unit": "V"}
